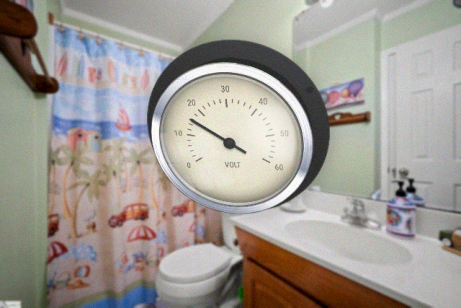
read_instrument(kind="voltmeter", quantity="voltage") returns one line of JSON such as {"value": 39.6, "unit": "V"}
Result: {"value": 16, "unit": "V"}
